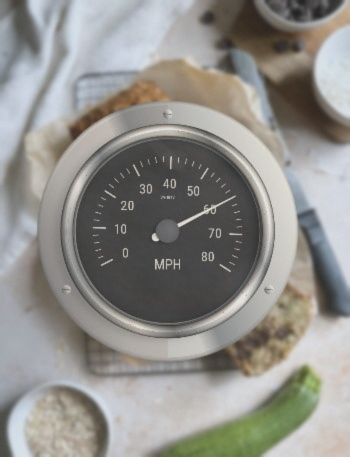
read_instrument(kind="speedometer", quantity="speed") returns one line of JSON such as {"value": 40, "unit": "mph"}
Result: {"value": 60, "unit": "mph"}
